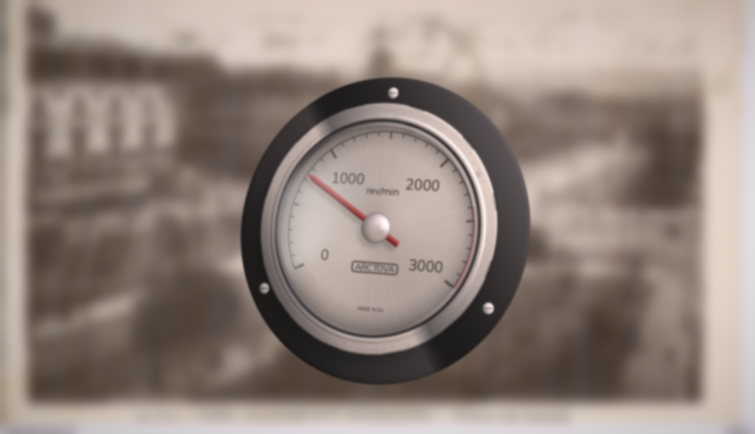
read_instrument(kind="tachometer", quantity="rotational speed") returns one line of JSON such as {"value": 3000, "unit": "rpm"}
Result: {"value": 750, "unit": "rpm"}
